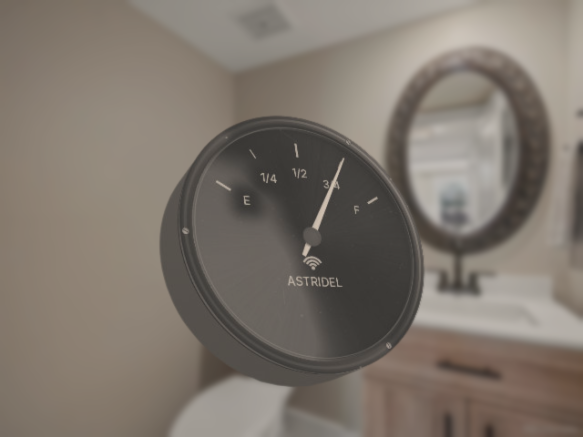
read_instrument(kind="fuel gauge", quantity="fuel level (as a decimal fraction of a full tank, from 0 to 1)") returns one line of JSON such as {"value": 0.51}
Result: {"value": 0.75}
